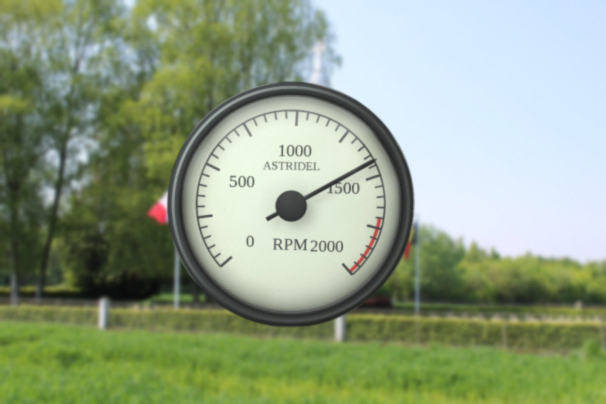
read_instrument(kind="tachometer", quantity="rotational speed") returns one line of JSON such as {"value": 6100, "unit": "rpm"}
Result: {"value": 1425, "unit": "rpm"}
